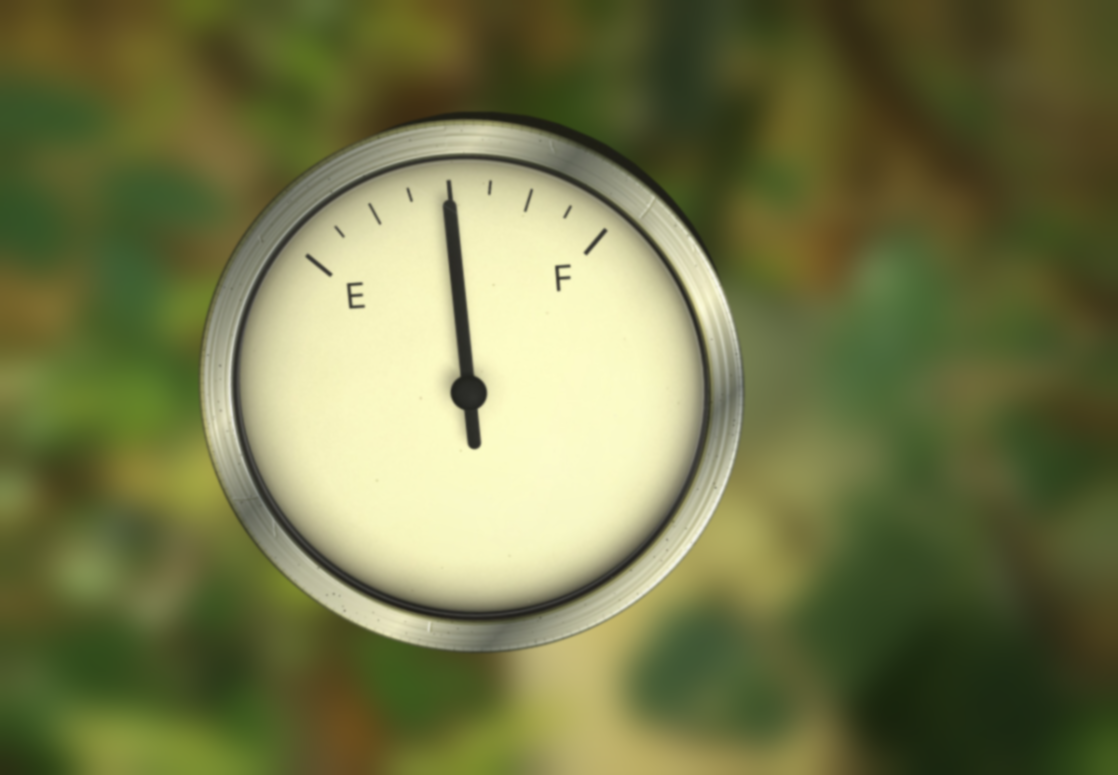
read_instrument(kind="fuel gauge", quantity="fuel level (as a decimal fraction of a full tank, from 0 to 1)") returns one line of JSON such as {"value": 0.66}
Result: {"value": 0.5}
